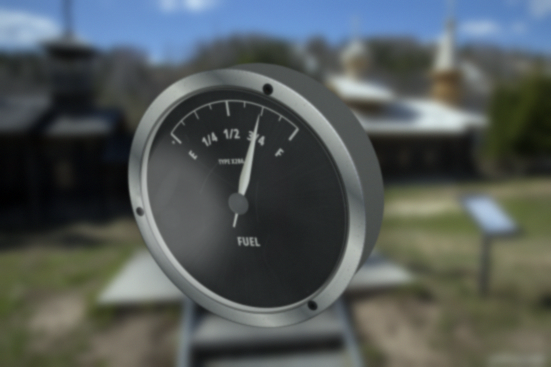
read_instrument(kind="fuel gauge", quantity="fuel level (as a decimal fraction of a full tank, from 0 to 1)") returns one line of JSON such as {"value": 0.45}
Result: {"value": 0.75}
